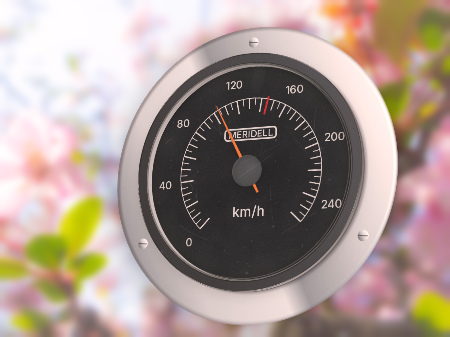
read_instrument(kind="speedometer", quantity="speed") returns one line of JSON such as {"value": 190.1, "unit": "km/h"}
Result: {"value": 105, "unit": "km/h"}
